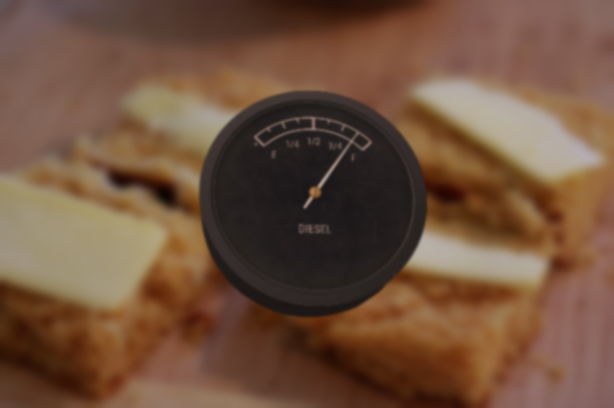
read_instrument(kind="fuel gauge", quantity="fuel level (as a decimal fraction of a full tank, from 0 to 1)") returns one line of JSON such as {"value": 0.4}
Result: {"value": 0.875}
